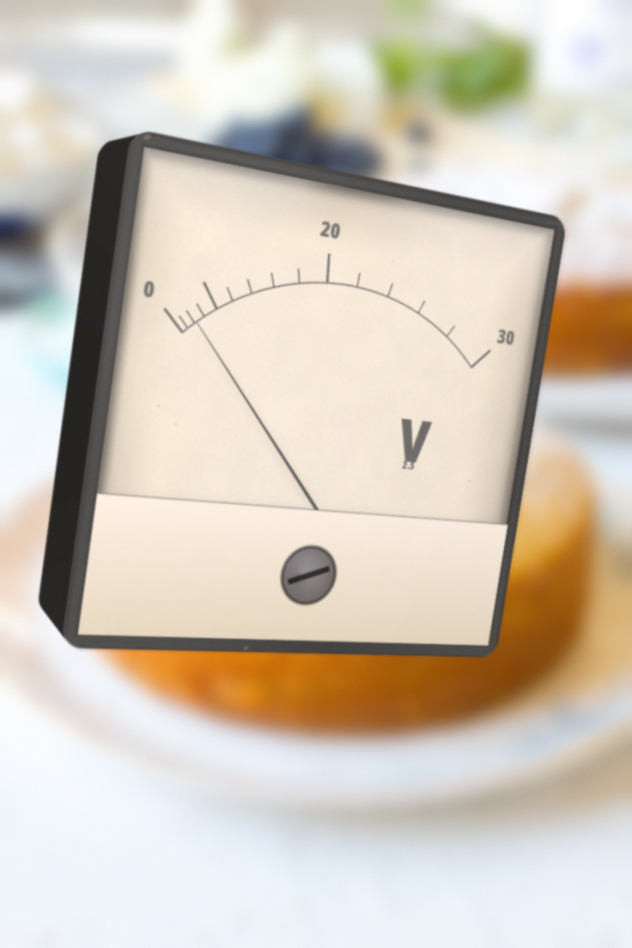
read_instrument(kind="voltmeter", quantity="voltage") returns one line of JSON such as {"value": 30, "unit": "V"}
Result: {"value": 6, "unit": "V"}
